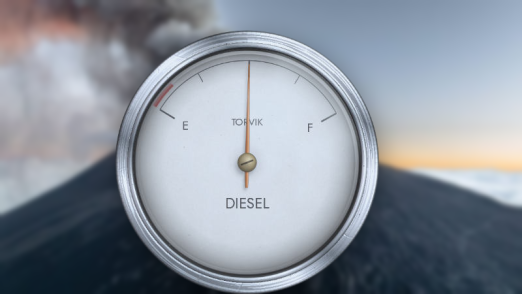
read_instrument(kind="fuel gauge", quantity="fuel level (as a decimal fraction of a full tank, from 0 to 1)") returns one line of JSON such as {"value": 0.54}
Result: {"value": 0.5}
